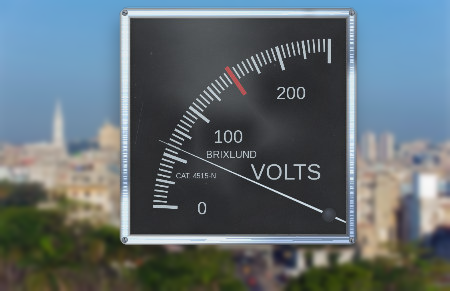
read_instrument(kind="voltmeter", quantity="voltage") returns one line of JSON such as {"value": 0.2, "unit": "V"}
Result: {"value": 60, "unit": "V"}
